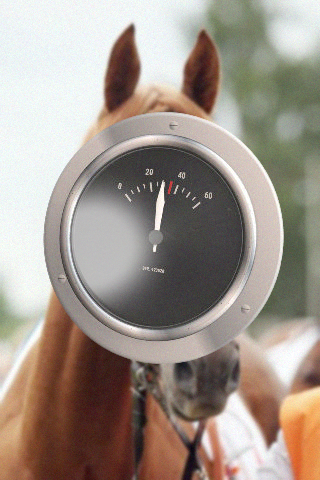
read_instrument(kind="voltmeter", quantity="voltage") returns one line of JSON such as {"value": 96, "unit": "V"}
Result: {"value": 30, "unit": "V"}
